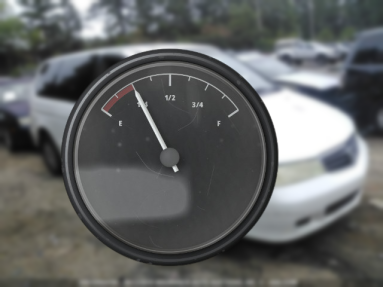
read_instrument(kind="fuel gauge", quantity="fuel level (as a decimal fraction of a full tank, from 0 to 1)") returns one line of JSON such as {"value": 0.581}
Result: {"value": 0.25}
